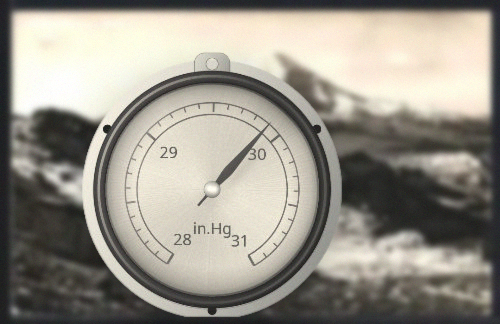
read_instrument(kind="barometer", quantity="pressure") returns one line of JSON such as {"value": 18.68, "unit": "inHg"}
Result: {"value": 29.9, "unit": "inHg"}
